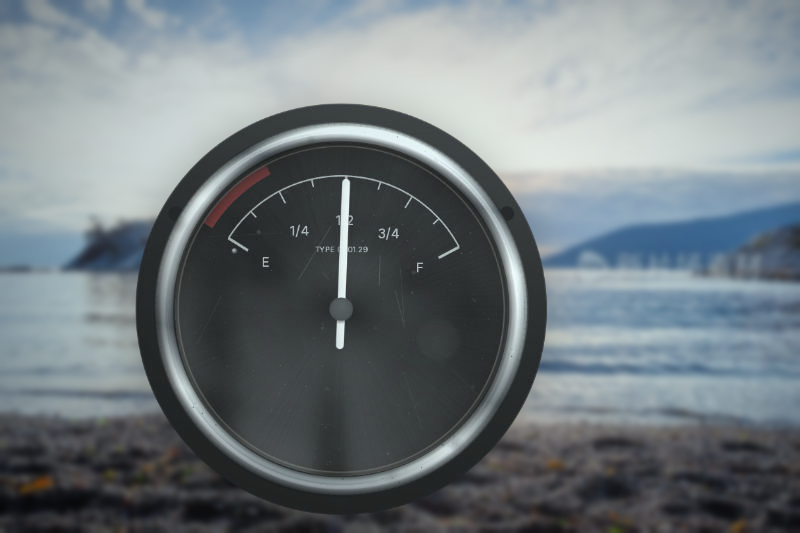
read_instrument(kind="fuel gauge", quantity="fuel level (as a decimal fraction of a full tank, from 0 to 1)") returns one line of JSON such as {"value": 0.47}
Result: {"value": 0.5}
